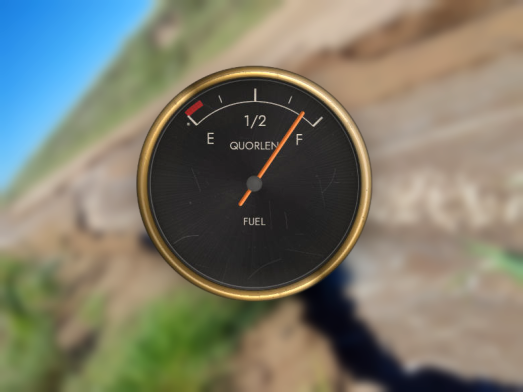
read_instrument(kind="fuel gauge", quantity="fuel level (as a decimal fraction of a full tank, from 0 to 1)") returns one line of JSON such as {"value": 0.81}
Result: {"value": 0.875}
